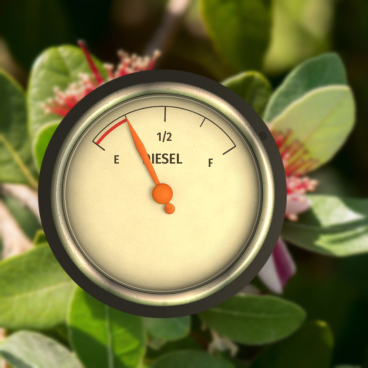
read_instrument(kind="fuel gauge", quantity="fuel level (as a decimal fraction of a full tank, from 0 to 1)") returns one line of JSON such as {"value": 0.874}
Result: {"value": 0.25}
